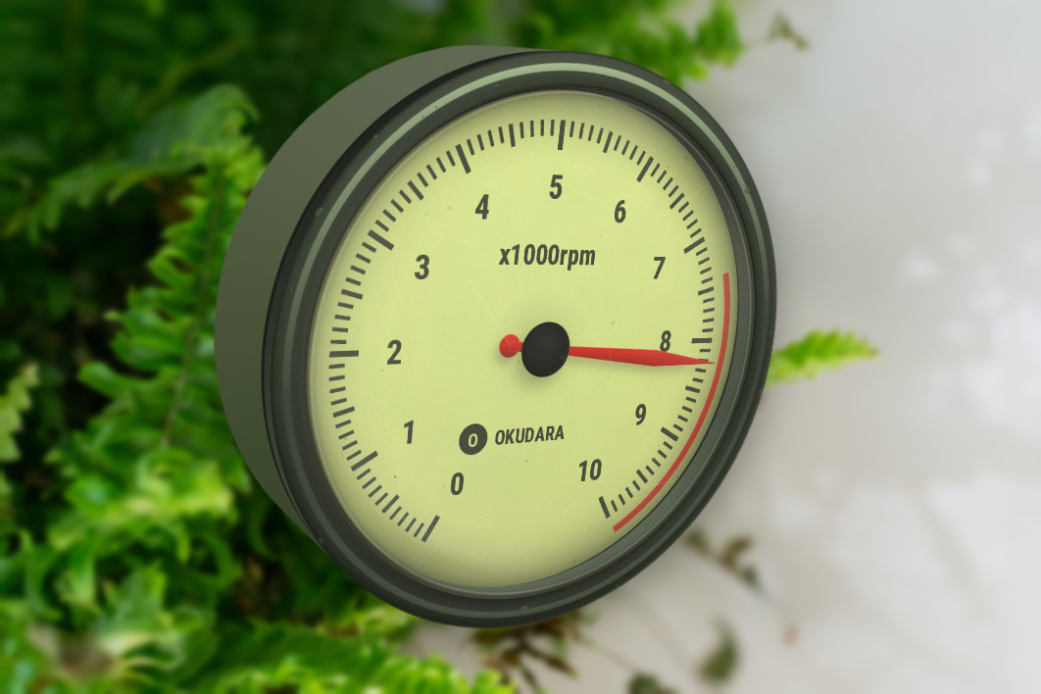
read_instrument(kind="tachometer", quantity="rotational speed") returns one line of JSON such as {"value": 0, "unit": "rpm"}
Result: {"value": 8200, "unit": "rpm"}
